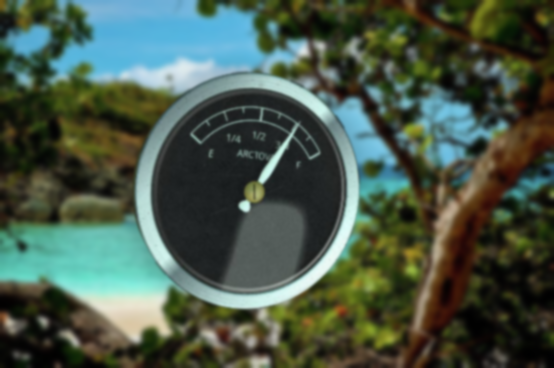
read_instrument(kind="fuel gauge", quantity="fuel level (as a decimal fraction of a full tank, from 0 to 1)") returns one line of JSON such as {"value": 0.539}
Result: {"value": 0.75}
